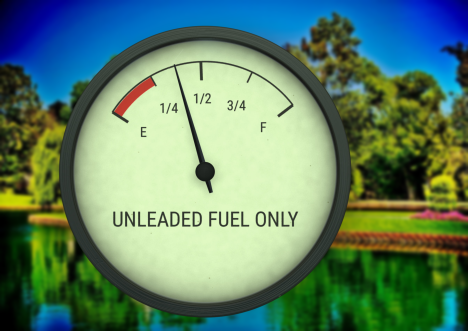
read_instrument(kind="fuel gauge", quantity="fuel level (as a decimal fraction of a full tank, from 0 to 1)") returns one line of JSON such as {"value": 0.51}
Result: {"value": 0.375}
